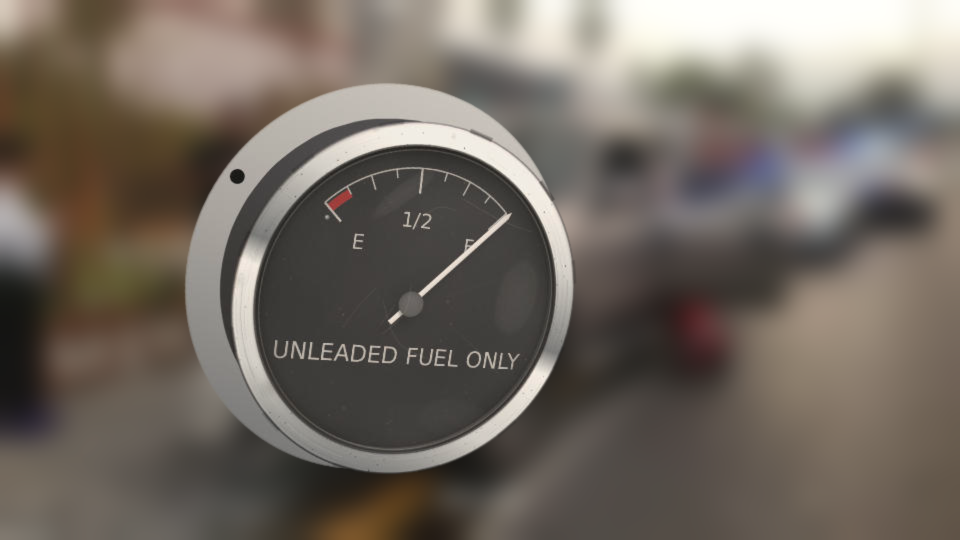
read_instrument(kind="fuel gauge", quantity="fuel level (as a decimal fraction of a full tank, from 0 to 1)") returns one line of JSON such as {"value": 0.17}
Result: {"value": 1}
